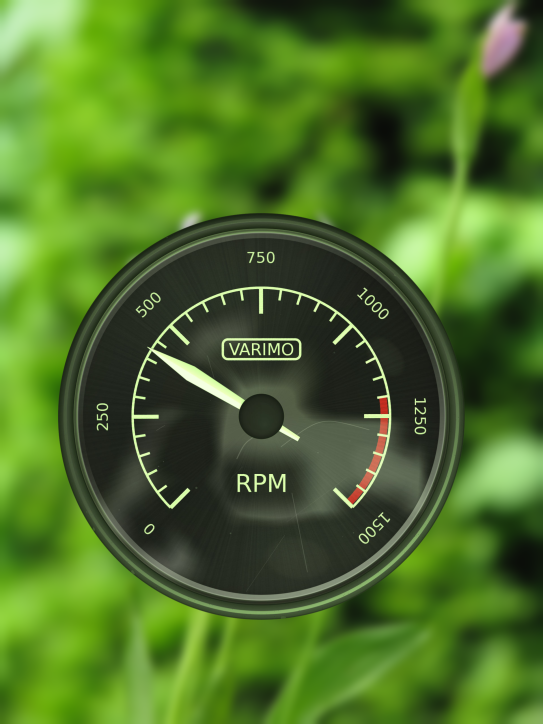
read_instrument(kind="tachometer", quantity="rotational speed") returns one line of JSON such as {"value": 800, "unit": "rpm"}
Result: {"value": 425, "unit": "rpm"}
